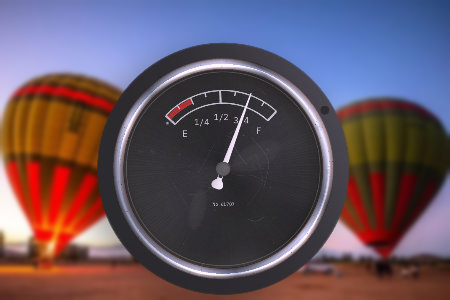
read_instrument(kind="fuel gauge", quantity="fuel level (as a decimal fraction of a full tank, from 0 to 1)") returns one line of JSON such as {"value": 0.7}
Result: {"value": 0.75}
